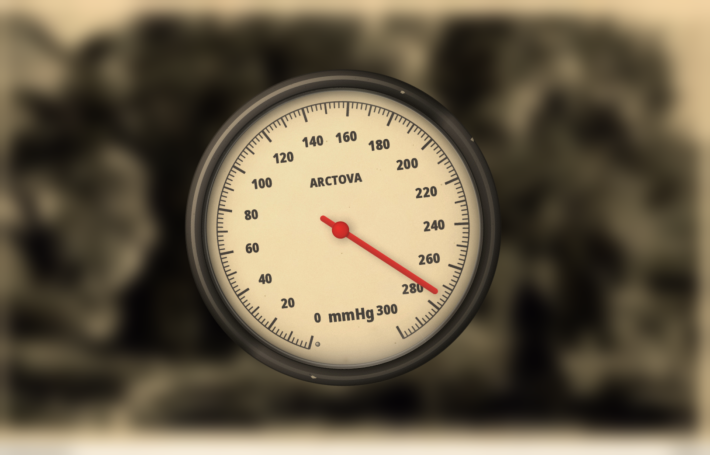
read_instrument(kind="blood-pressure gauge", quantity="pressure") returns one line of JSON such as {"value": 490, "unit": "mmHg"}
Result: {"value": 274, "unit": "mmHg"}
